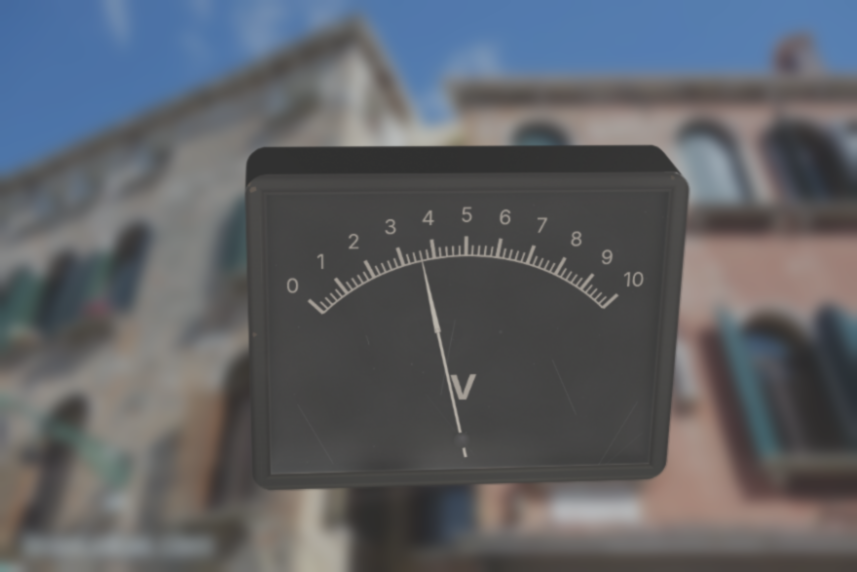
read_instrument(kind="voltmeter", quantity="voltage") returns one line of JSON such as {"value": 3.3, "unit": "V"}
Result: {"value": 3.6, "unit": "V"}
